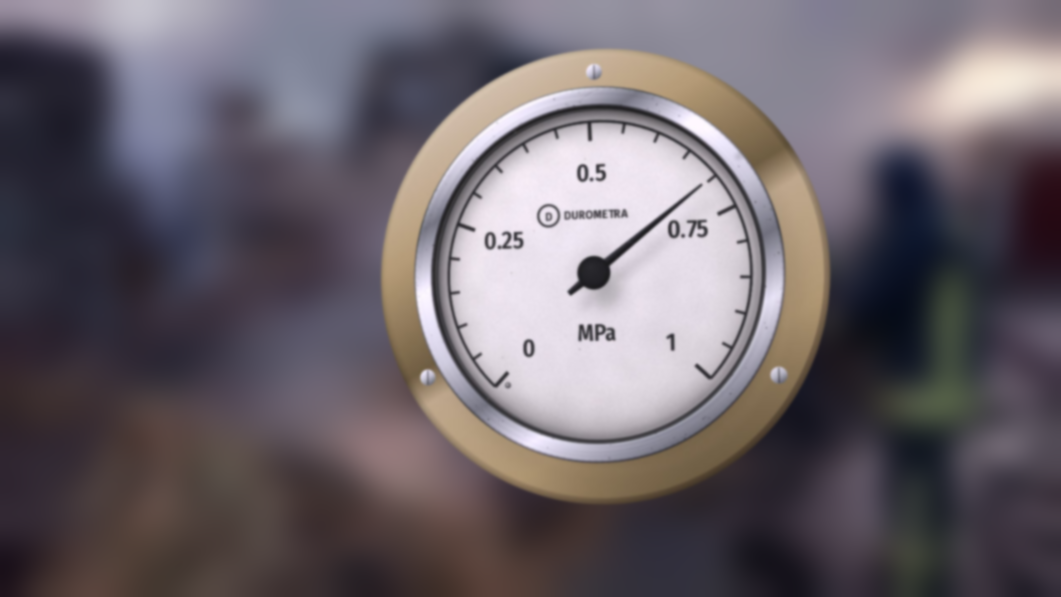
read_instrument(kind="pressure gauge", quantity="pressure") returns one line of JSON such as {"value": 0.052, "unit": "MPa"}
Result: {"value": 0.7, "unit": "MPa"}
